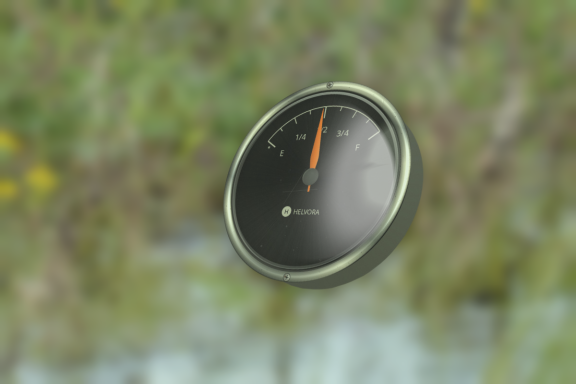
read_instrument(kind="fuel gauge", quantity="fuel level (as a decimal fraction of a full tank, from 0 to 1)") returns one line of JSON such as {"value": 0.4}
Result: {"value": 0.5}
